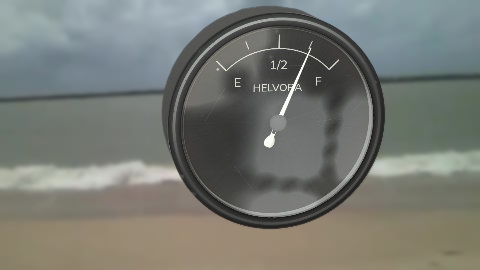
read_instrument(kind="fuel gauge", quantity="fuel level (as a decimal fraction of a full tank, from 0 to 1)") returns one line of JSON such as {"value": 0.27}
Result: {"value": 0.75}
